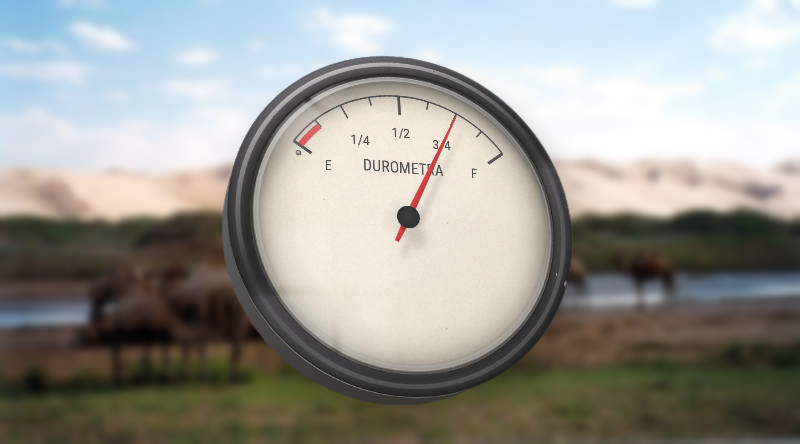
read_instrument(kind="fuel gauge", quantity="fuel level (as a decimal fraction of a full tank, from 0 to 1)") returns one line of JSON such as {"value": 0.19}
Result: {"value": 0.75}
